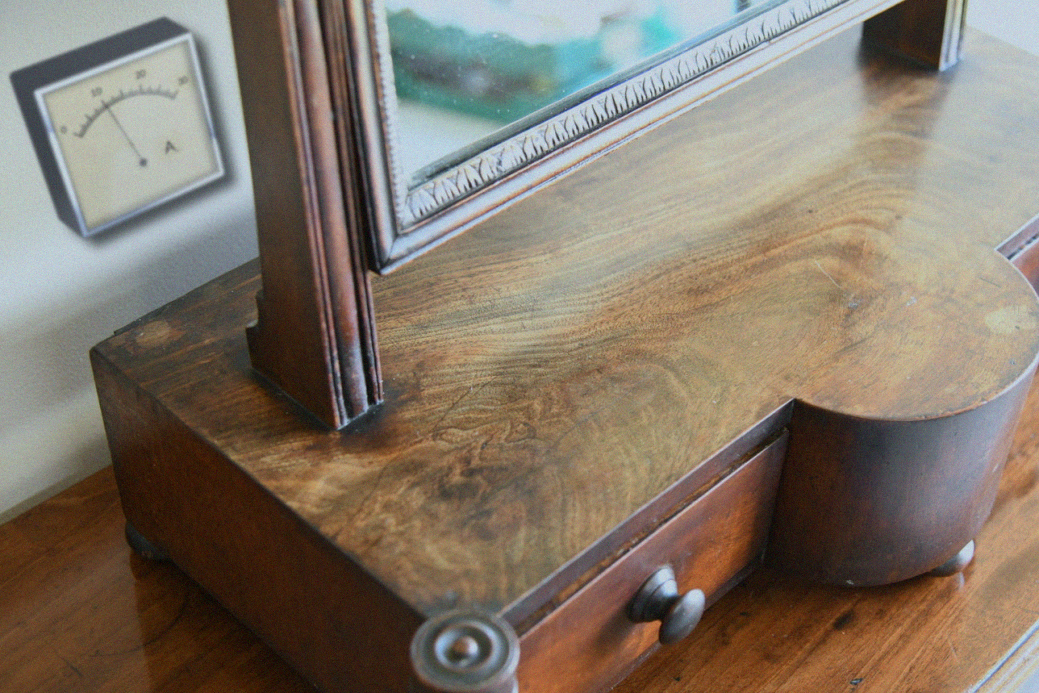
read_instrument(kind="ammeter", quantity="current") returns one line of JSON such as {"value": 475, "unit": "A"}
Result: {"value": 10, "unit": "A"}
